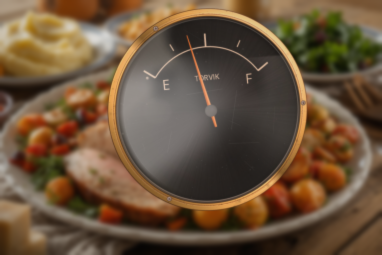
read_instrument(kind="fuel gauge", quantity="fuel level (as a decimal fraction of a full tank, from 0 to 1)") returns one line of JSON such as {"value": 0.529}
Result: {"value": 0.375}
